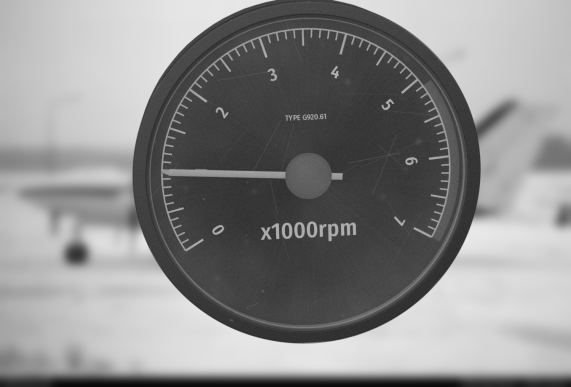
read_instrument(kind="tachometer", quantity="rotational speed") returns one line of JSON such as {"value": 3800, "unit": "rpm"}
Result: {"value": 1000, "unit": "rpm"}
